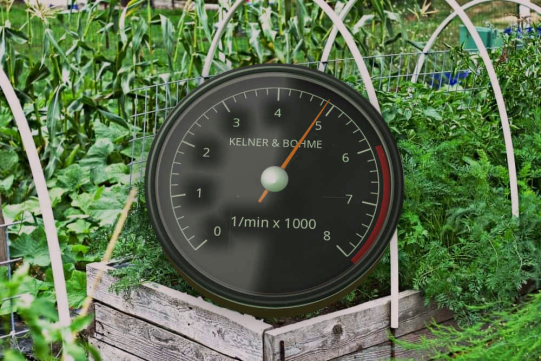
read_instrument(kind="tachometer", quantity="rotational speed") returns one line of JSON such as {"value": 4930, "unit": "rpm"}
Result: {"value": 4900, "unit": "rpm"}
